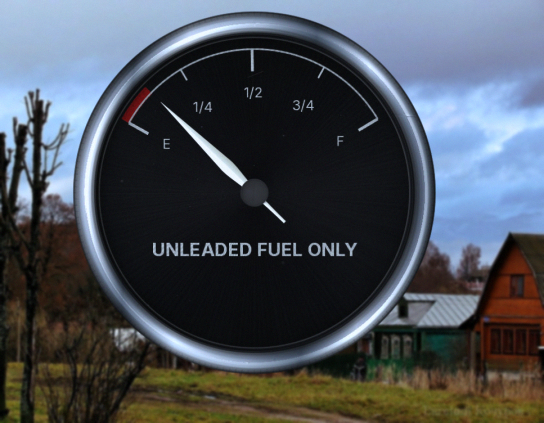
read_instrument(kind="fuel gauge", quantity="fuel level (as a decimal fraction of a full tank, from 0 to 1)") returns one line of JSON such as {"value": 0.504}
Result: {"value": 0.125}
